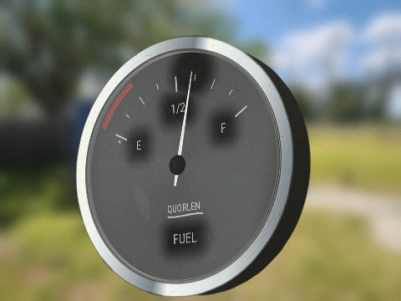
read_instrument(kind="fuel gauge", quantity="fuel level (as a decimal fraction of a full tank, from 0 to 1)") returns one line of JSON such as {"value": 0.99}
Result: {"value": 0.625}
